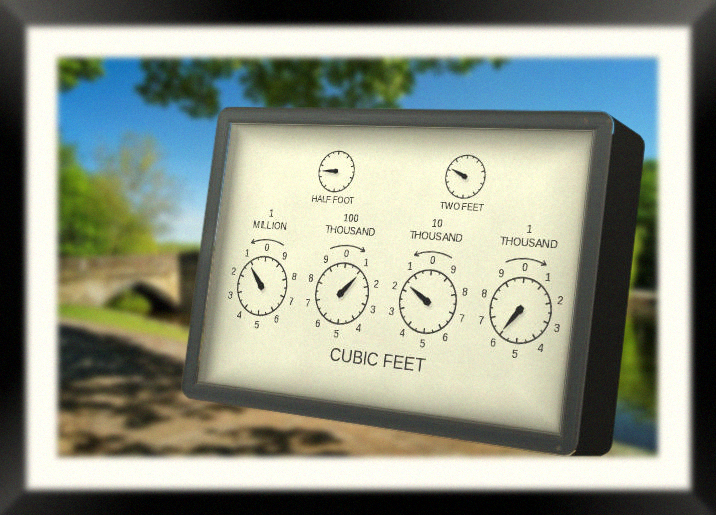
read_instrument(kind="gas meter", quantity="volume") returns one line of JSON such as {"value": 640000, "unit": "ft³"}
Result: {"value": 111600, "unit": "ft³"}
